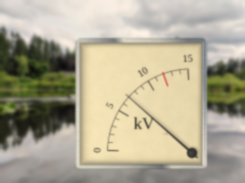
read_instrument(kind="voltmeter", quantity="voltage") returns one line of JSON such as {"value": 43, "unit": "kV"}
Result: {"value": 7, "unit": "kV"}
